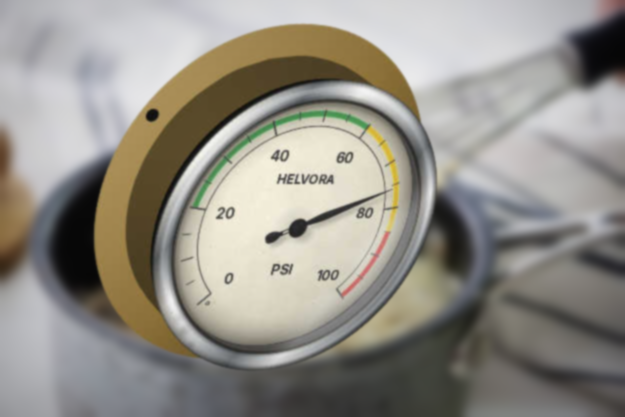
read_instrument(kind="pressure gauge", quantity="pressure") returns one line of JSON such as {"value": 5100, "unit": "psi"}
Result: {"value": 75, "unit": "psi"}
